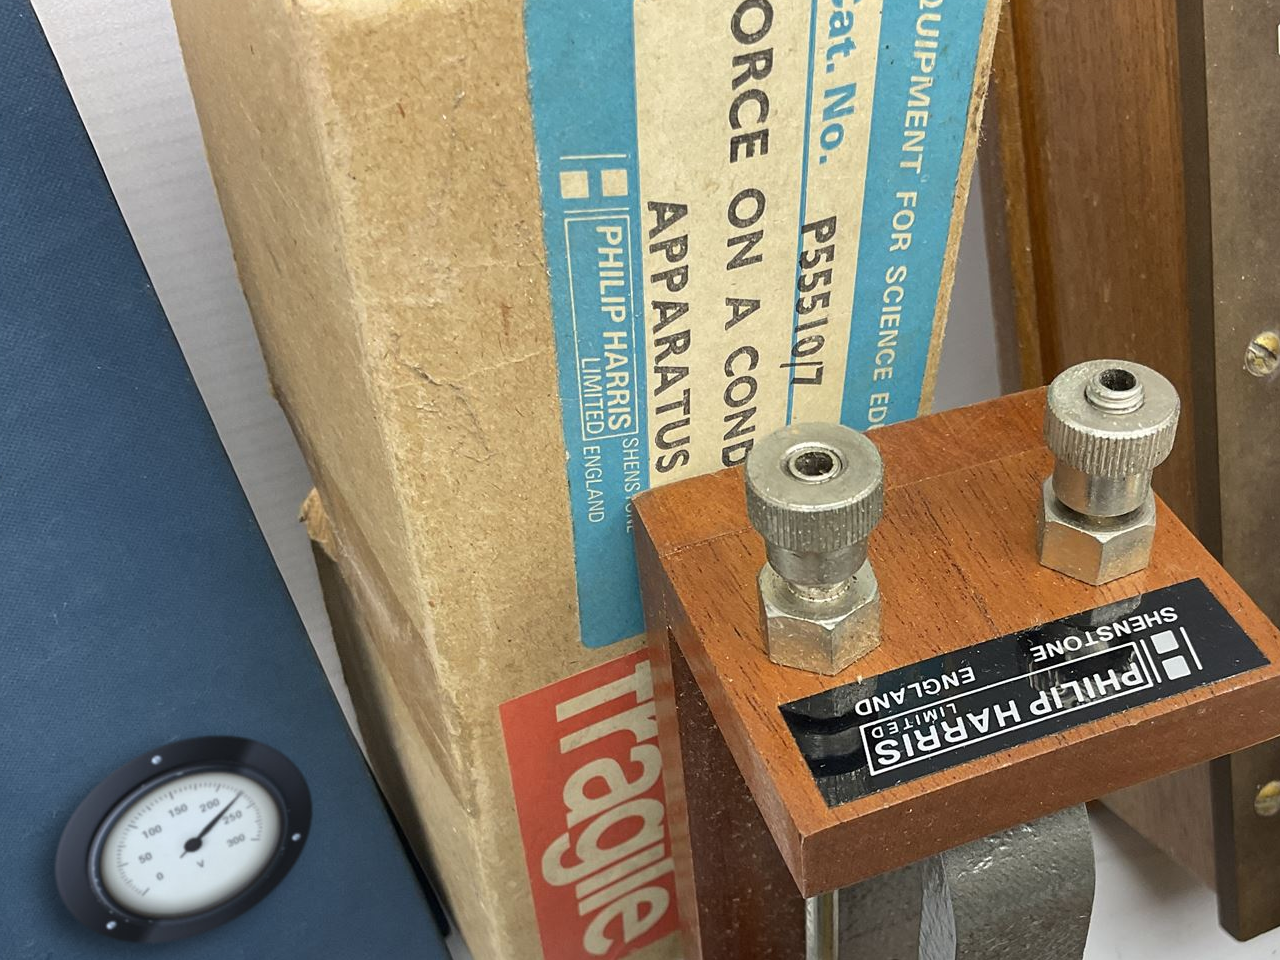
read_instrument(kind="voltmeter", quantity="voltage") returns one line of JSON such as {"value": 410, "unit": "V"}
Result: {"value": 225, "unit": "V"}
